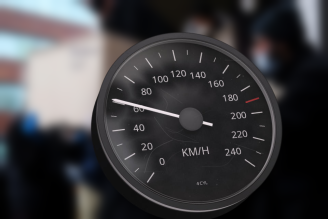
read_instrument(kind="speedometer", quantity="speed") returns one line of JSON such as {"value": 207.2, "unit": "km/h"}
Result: {"value": 60, "unit": "km/h"}
